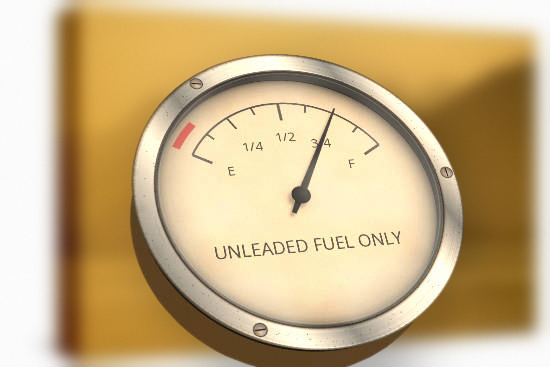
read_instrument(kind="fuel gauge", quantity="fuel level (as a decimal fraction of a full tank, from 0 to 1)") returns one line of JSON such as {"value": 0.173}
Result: {"value": 0.75}
